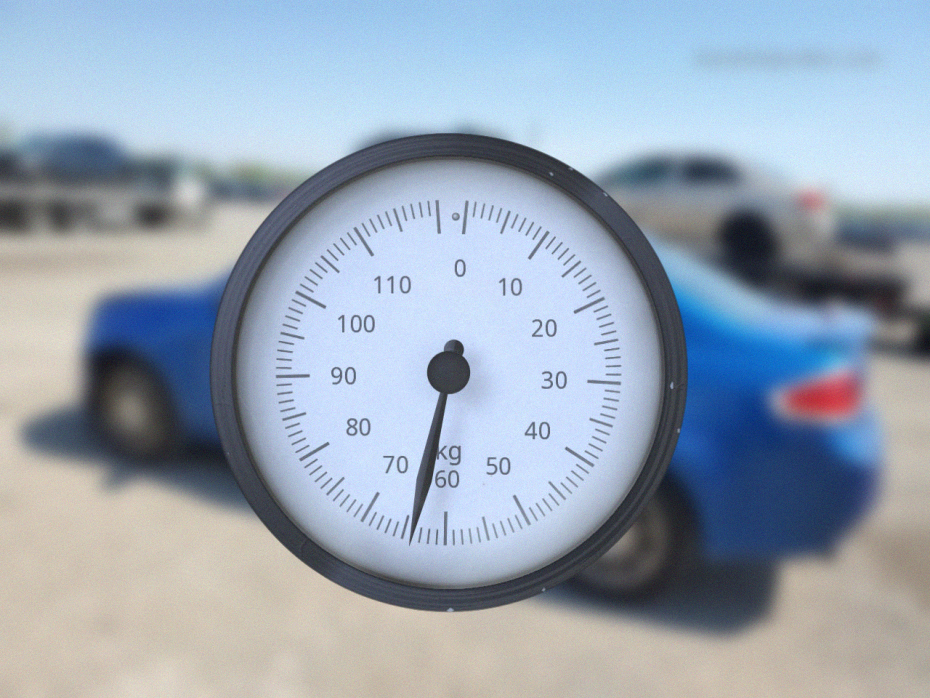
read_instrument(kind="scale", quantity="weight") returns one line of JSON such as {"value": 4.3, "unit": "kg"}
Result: {"value": 64, "unit": "kg"}
